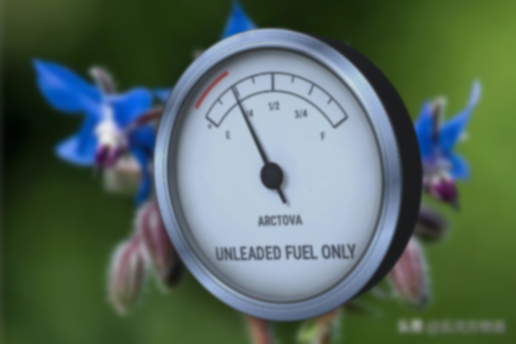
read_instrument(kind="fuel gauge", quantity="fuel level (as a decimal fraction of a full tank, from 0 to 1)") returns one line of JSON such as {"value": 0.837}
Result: {"value": 0.25}
